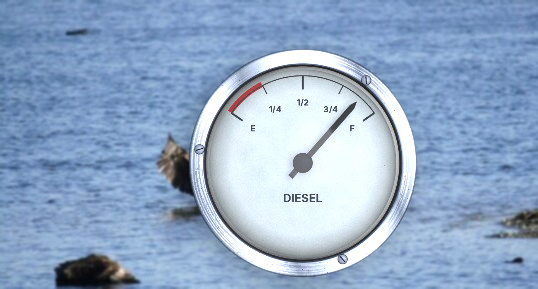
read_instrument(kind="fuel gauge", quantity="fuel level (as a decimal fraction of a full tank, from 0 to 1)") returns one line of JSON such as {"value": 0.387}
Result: {"value": 0.875}
